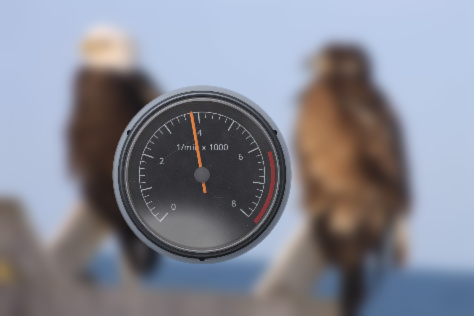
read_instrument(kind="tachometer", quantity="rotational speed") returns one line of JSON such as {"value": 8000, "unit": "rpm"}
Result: {"value": 3800, "unit": "rpm"}
